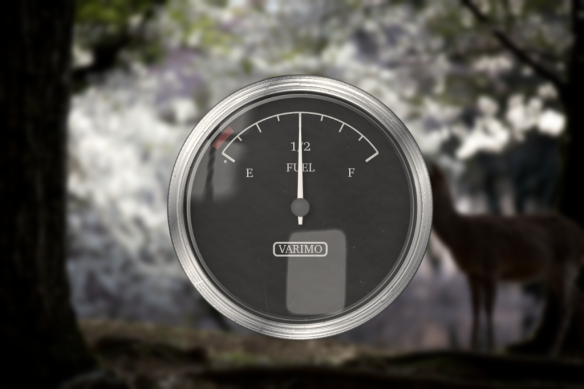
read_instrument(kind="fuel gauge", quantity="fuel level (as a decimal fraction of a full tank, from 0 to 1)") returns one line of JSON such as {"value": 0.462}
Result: {"value": 0.5}
